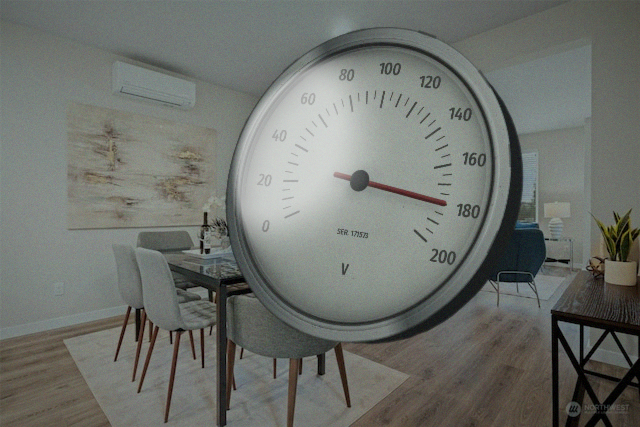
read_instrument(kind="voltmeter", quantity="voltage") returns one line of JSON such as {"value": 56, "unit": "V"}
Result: {"value": 180, "unit": "V"}
